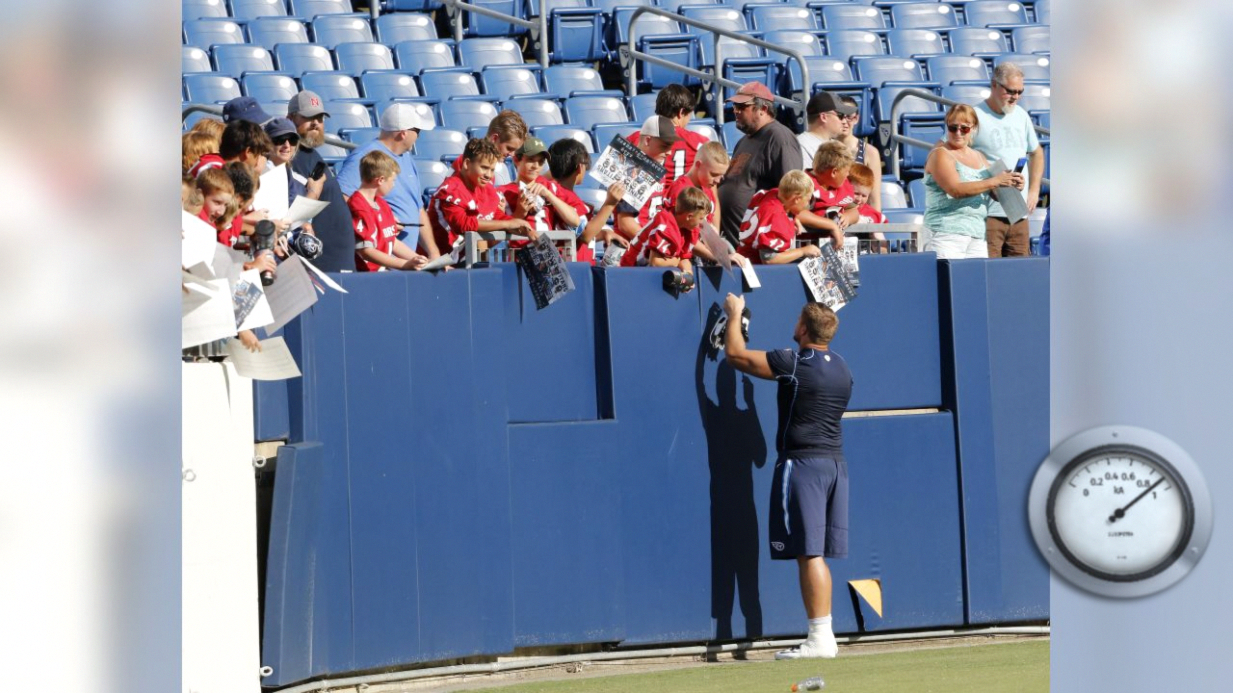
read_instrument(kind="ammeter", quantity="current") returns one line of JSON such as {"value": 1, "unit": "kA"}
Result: {"value": 0.9, "unit": "kA"}
